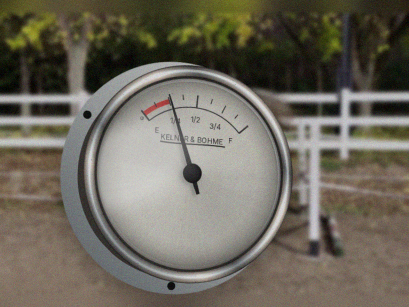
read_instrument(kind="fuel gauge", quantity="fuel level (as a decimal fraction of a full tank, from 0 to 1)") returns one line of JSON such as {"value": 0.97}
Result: {"value": 0.25}
